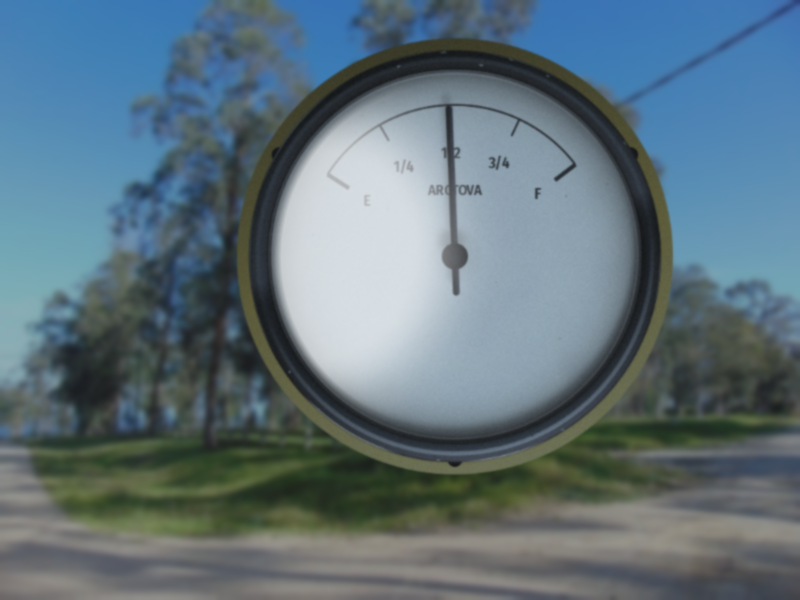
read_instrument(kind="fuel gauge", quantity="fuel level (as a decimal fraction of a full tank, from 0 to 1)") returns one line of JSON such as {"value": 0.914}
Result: {"value": 0.5}
